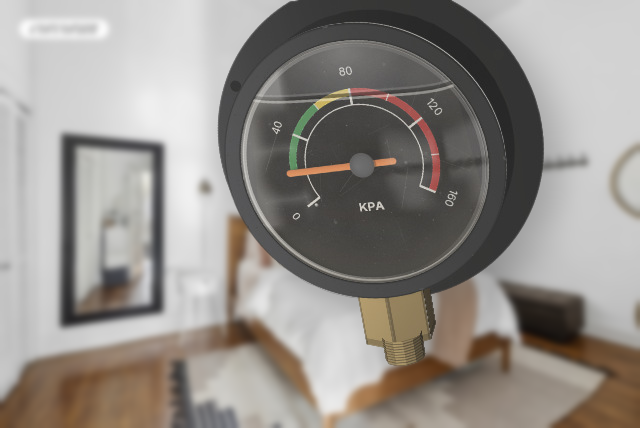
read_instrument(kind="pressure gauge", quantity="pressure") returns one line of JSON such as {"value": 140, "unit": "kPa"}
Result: {"value": 20, "unit": "kPa"}
